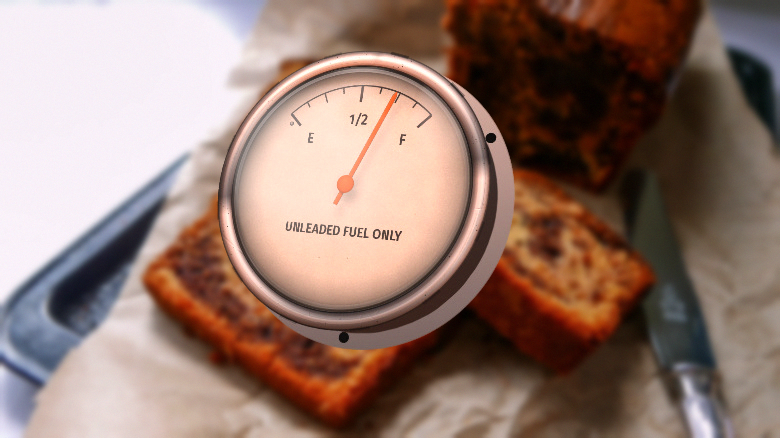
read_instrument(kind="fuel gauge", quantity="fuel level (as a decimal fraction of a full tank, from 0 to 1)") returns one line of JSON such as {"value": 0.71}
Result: {"value": 0.75}
